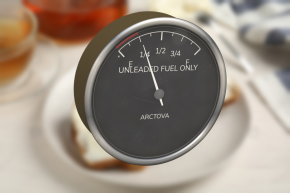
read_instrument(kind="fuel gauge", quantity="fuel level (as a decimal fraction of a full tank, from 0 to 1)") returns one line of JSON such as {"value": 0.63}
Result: {"value": 0.25}
